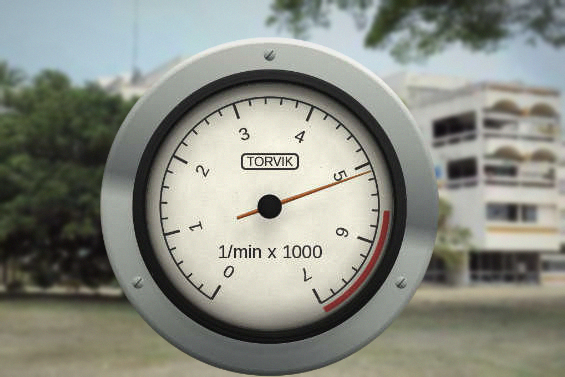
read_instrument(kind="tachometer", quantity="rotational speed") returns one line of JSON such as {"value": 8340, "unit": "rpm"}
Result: {"value": 5100, "unit": "rpm"}
